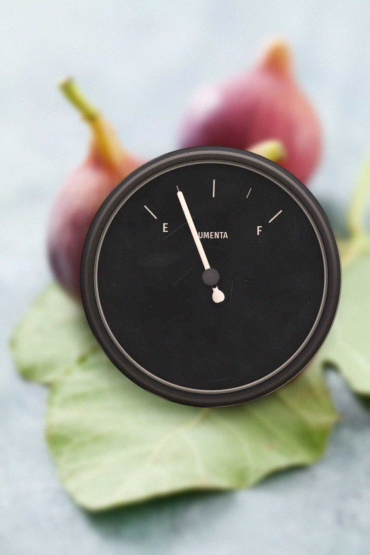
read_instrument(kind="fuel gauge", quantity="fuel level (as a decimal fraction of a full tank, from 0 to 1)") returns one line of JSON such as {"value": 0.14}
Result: {"value": 0.25}
